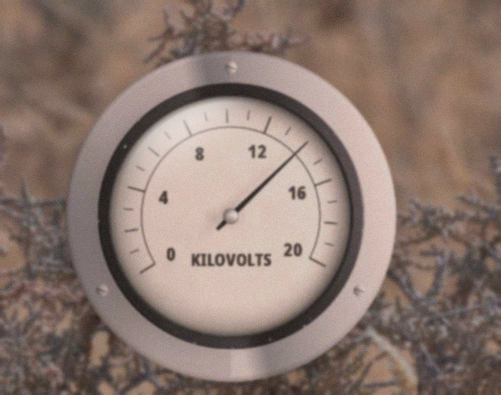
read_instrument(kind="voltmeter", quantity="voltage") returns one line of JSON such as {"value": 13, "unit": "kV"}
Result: {"value": 14, "unit": "kV"}
